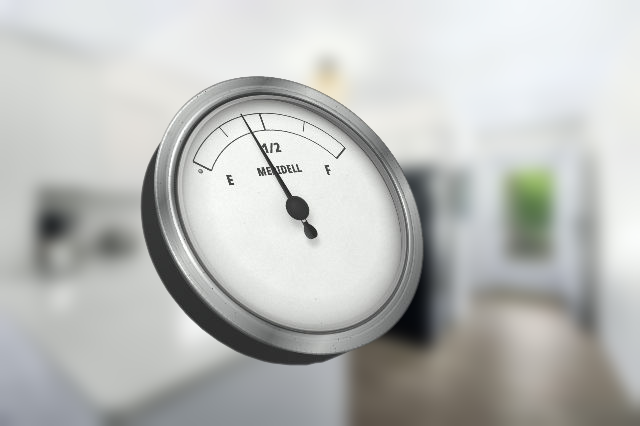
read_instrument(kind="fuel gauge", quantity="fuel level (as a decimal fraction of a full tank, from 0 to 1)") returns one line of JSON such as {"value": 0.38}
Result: {"value": 0.375}
